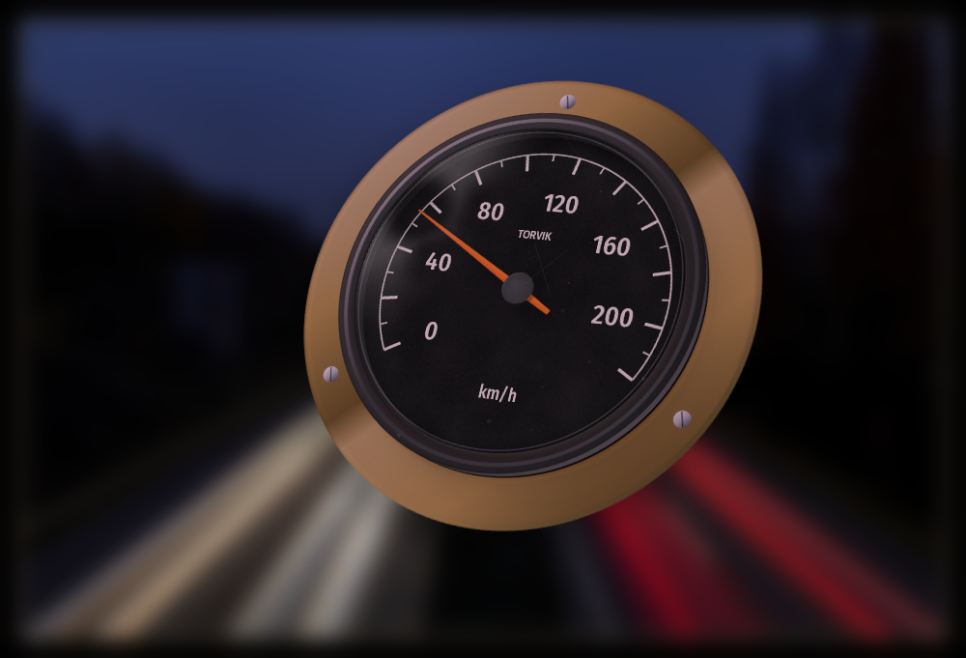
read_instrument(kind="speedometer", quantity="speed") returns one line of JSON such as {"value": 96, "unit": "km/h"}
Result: {"value": 55, "unit": "km/h"}
